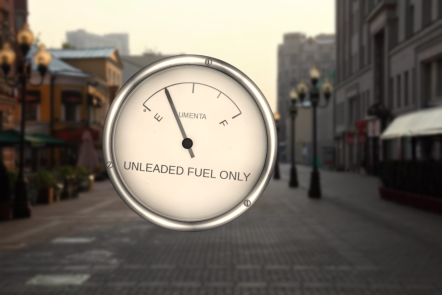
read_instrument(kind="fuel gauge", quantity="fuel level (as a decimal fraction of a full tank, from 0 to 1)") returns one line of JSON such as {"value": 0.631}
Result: {"value": 0.25}
